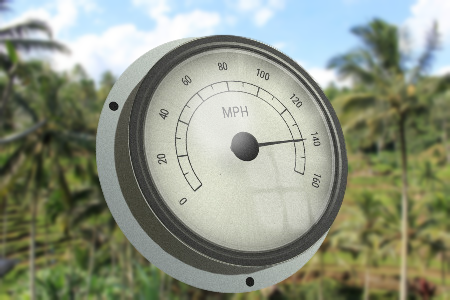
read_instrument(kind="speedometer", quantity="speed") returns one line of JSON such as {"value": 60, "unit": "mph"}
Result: {"value": 140, "unit": "mph"}
